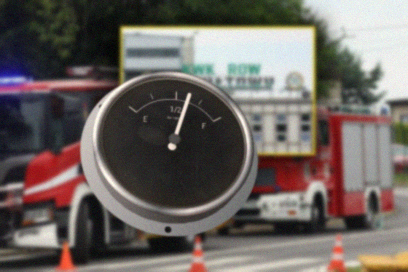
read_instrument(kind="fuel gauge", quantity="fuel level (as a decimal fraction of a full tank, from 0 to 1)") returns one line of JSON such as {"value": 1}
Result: {"value": 0.625}
